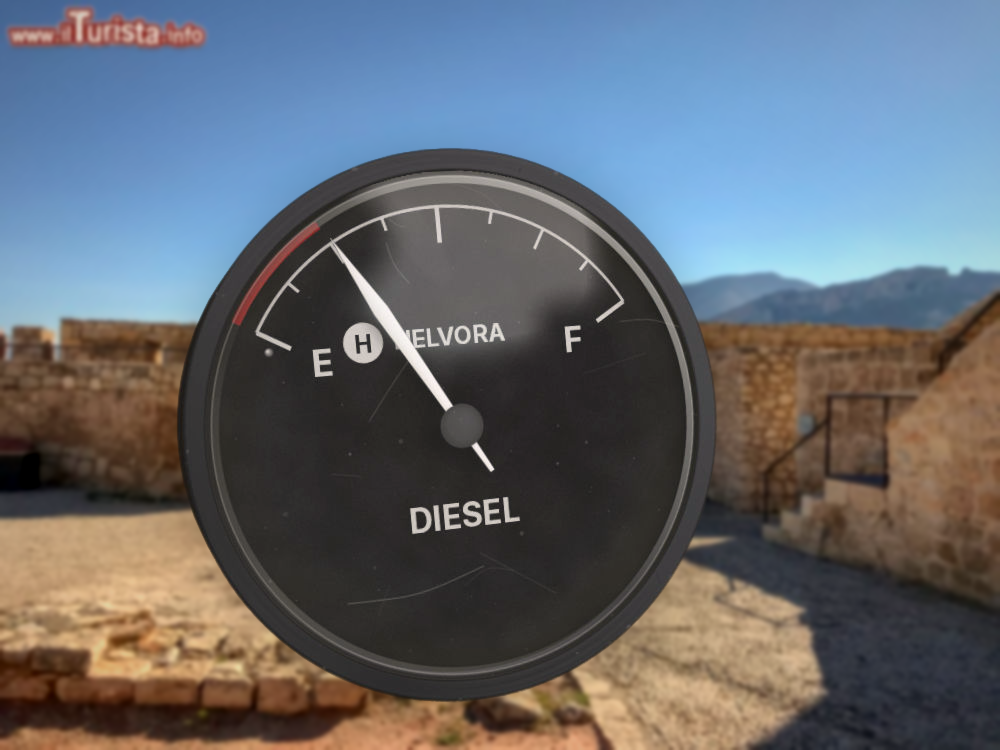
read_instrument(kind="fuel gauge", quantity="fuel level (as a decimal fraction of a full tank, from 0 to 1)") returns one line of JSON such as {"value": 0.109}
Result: {"value": 0.25}
